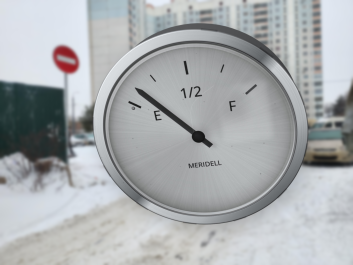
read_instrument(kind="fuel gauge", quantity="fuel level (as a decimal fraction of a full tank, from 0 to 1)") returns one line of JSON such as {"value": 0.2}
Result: {"value": 0.125}
